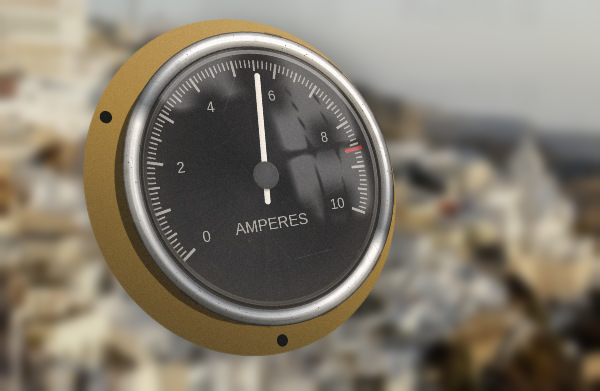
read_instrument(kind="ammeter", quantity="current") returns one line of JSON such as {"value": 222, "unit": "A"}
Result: {"value": 5.5, "unit": "A"}
